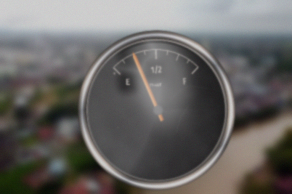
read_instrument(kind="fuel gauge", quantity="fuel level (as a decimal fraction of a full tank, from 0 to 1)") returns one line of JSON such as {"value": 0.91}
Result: {"value": 0.25}
